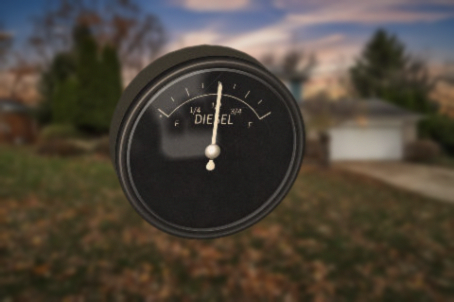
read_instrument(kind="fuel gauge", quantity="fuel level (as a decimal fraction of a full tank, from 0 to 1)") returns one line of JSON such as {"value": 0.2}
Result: {"value": 0.5}
